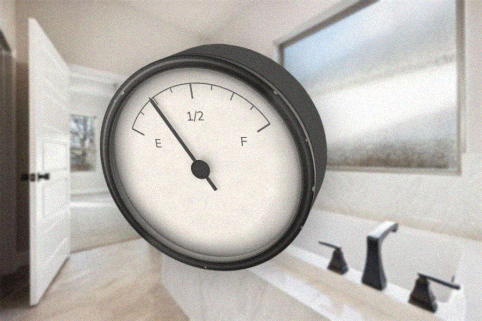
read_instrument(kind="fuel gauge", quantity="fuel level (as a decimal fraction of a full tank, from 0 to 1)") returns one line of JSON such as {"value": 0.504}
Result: {"value": 0.25}
